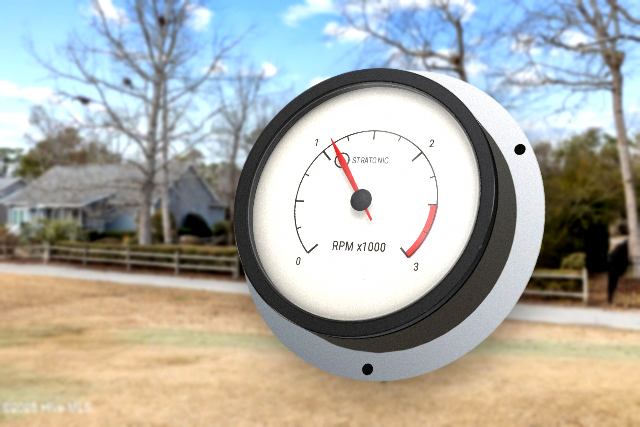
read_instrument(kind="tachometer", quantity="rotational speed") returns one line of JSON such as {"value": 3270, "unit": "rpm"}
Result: {"value": 1125, "unit": "rpm"}
